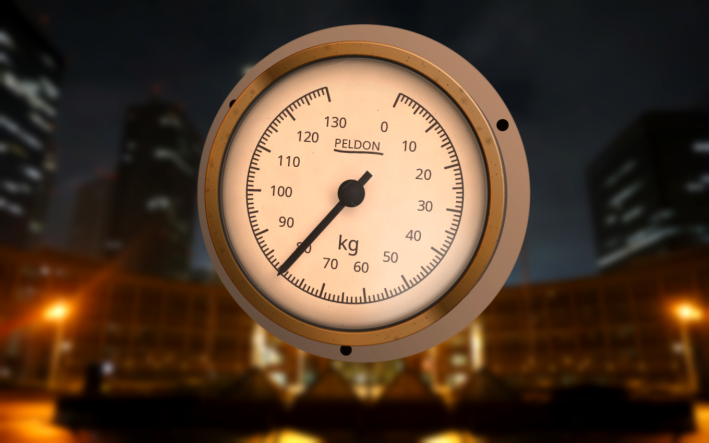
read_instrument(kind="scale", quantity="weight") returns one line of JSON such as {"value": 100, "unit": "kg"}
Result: {"value": 80, "unit": "kg"}
